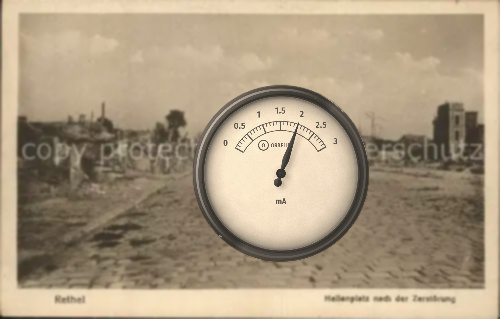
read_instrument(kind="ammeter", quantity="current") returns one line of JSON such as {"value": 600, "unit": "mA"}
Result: {"value": 2, "unit": "mA"}
